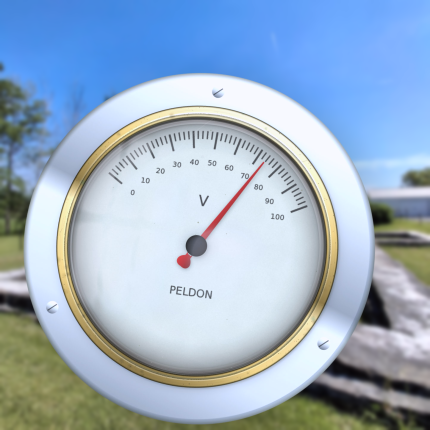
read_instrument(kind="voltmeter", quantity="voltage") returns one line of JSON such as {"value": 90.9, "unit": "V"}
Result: {"value": 74, "unit": "V"}
